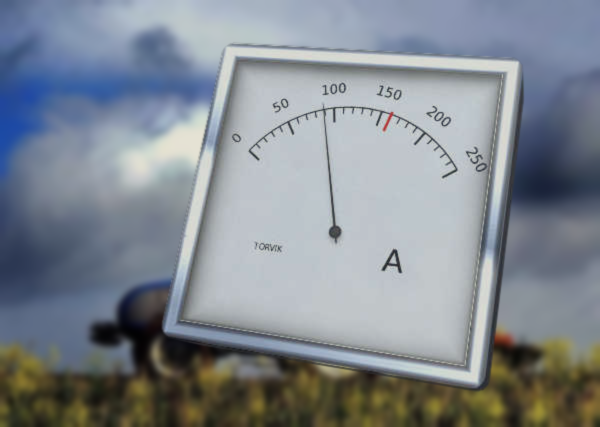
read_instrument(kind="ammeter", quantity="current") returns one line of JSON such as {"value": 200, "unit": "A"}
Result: {"value": 90, "unit": "A"}
